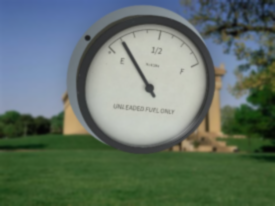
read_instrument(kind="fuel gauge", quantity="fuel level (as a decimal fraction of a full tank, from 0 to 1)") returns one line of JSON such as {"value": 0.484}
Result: {"value": 0.125}
